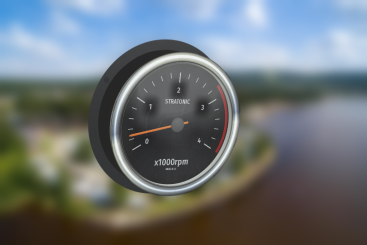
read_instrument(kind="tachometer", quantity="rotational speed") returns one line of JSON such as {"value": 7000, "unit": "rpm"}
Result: {"value": 300, "unit": "rpm"}
